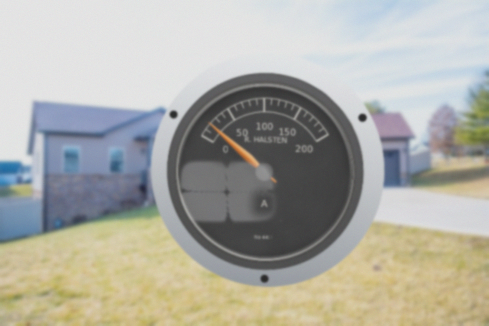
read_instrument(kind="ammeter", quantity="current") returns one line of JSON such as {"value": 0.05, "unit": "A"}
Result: {"value": 20, "unit": "A"}
